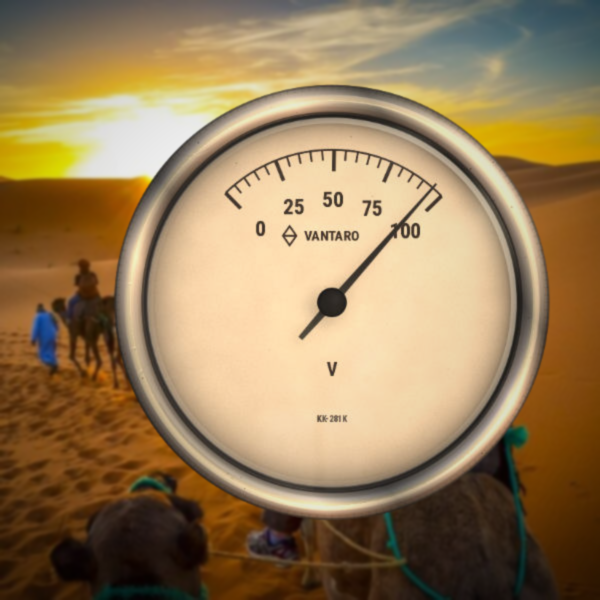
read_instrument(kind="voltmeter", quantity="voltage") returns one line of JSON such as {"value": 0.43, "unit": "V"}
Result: {"value": 95, "unit": "V"}
